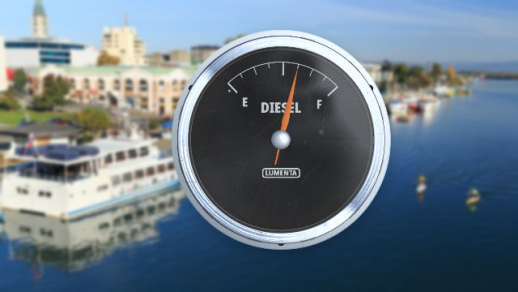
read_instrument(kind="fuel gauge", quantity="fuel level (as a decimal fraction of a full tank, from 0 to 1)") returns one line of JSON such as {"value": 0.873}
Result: {"value": 0.625}
